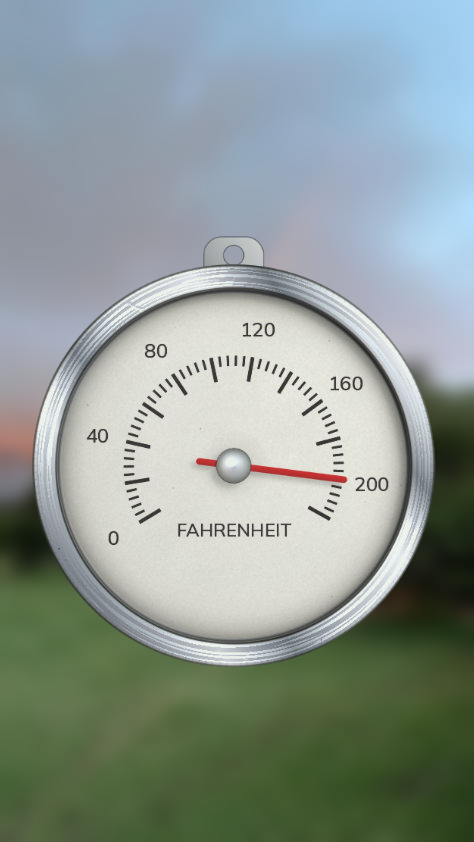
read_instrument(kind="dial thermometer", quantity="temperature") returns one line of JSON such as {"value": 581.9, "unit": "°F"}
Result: {"value": 200, "unit": "°F"}
